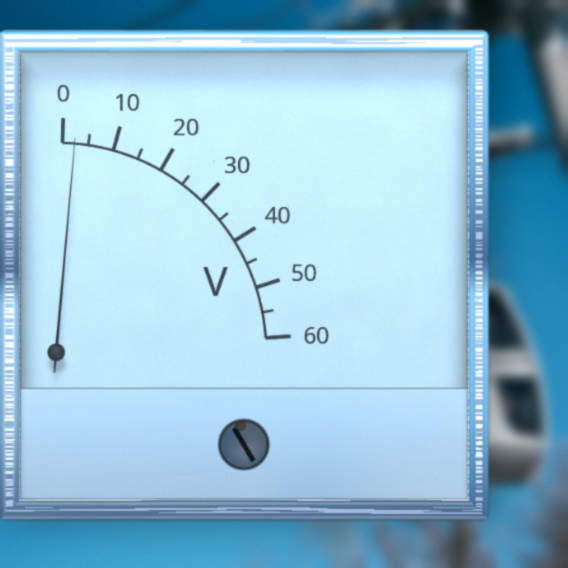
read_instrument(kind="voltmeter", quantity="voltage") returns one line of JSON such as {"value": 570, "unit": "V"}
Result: {"value": 2.5, "unit": "V"}
